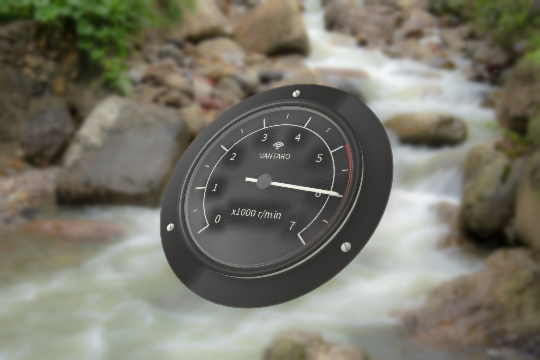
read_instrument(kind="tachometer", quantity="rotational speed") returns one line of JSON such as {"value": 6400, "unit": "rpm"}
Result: {"value": 6000, "unit": "rpm"}
